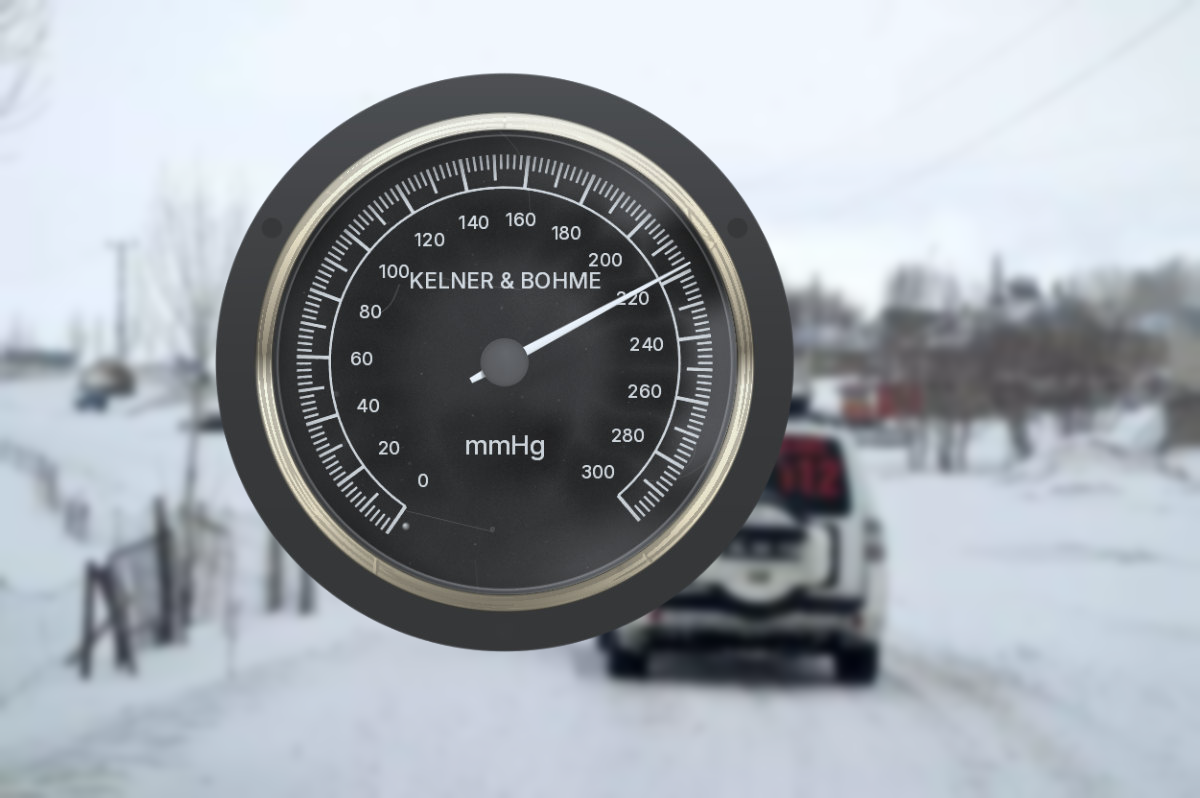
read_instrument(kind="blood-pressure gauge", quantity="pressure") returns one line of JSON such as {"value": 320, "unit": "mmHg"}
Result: {"value": 218, "unit": "mmHg"}
